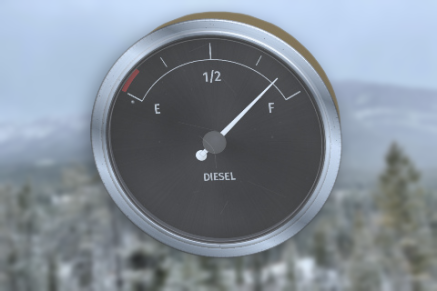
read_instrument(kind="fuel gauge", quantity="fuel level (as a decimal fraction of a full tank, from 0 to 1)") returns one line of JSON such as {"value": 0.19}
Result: {"value": 0.875}
